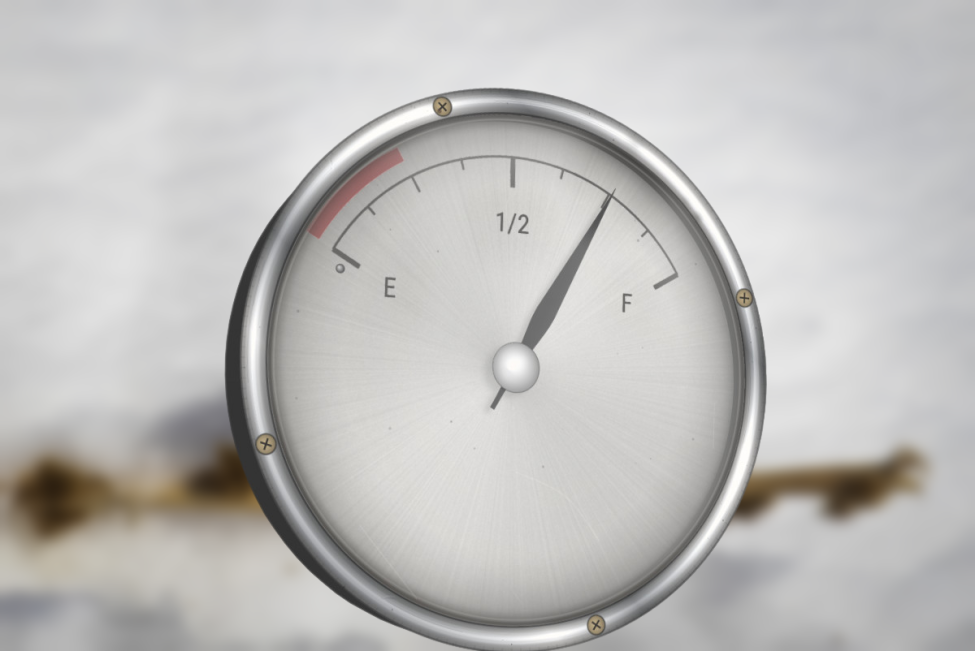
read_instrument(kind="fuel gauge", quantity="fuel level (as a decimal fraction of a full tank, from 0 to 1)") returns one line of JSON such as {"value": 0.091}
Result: {"value": 0.75}
